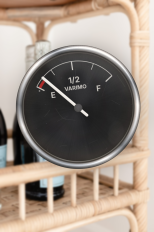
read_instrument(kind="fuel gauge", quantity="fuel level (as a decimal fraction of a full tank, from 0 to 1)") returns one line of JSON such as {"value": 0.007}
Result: {"value": 0.125}
